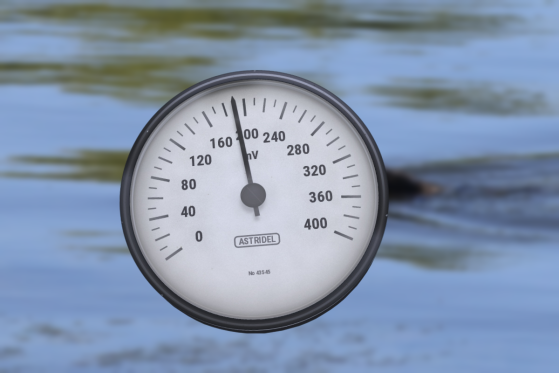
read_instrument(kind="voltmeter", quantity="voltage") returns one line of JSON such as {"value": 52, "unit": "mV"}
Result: {"value": 190, "unit": "mV"}
